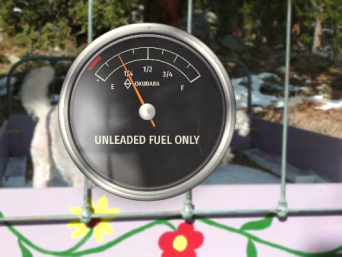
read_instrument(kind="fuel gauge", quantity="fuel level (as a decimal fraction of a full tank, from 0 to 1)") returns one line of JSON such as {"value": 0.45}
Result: {"value": 0.25}
